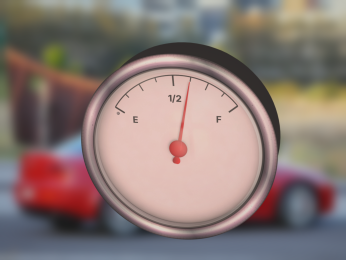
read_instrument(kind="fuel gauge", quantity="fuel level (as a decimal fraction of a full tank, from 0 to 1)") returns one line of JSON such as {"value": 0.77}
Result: {"value": 0.625}
